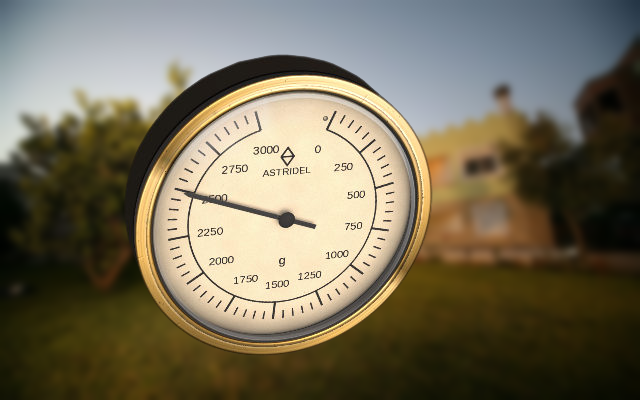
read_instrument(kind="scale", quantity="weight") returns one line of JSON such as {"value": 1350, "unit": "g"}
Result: {"value": 2500, "unit": "g"}
